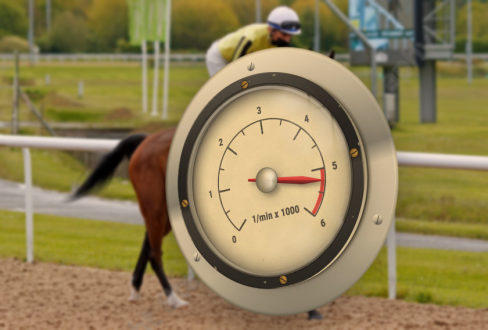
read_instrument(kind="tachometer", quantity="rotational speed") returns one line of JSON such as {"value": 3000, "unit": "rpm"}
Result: {"value": 5250, "unit": "rpm"}
